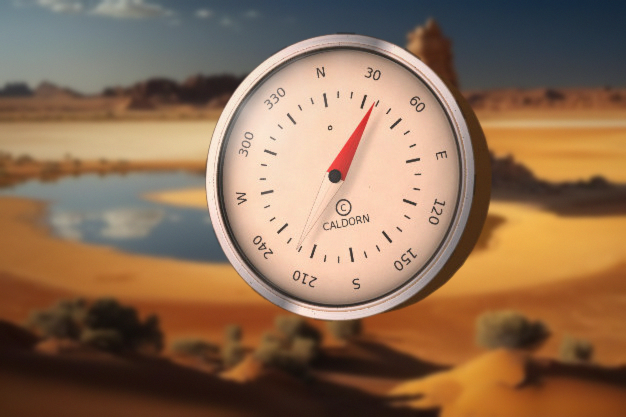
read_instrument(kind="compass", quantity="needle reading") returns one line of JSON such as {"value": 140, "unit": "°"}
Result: {"value": 40, "unit": "°"}
